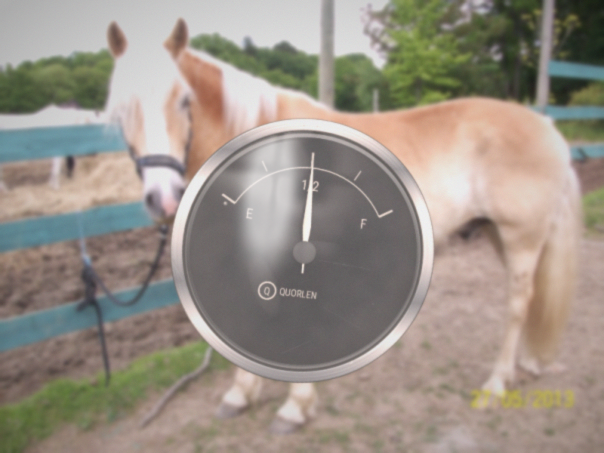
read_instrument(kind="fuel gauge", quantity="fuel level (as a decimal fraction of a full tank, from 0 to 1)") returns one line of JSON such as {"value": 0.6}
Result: {"value": 0.5}
